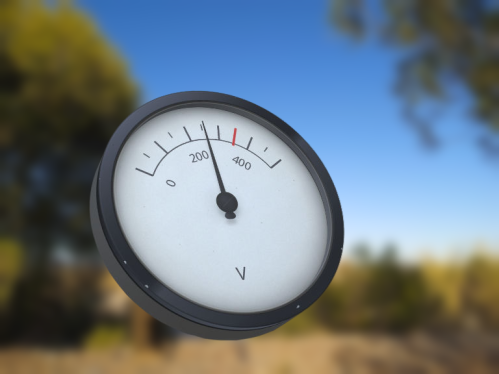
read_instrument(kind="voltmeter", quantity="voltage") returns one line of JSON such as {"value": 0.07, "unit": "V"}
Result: {"value": 250, "unit": "V"}
